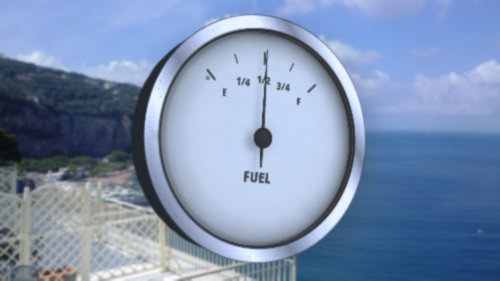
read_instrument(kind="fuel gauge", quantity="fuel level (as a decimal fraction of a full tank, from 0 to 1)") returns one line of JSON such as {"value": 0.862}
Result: {"value": 0.5}
